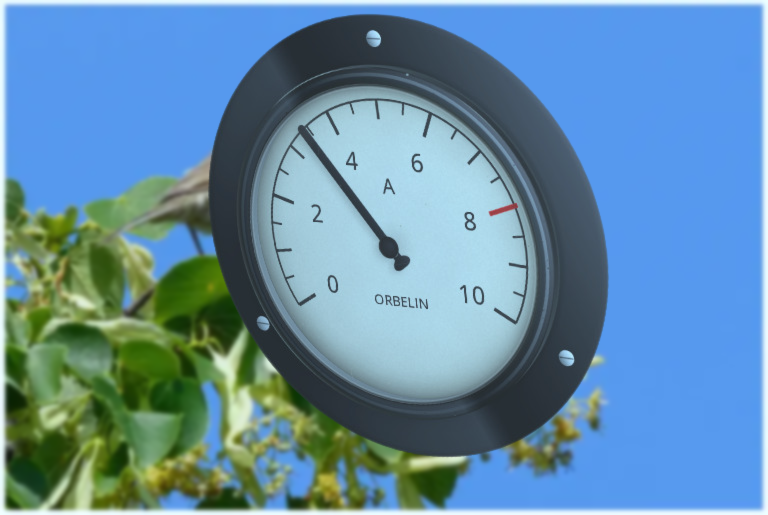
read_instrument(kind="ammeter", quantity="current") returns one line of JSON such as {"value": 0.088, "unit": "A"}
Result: {"value": 3.5, "unit": "A"}
